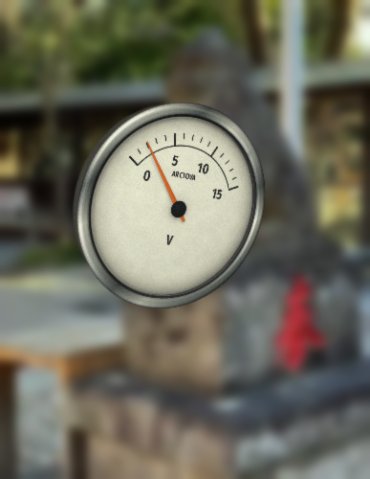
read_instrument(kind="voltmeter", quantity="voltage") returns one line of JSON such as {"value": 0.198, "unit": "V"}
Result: {"value": 2, "unit": "V"}
